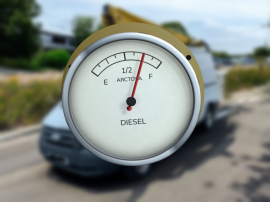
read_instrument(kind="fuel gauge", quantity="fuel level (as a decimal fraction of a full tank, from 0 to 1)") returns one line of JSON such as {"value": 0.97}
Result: {"value": 0.75}
